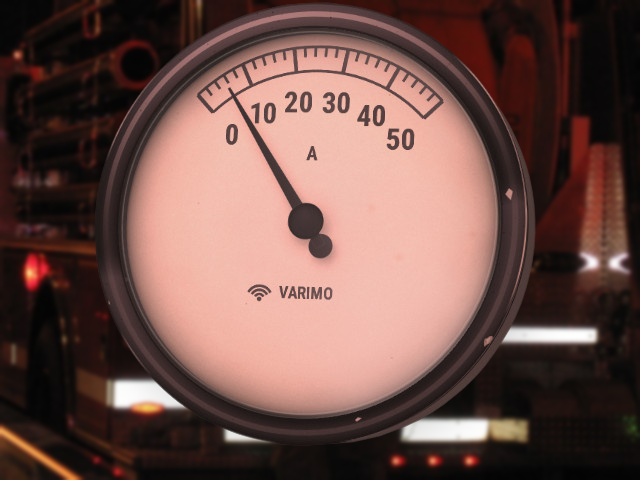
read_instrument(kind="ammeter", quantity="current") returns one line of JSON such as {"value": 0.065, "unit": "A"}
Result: {"value": 6, "unit": "A"}
